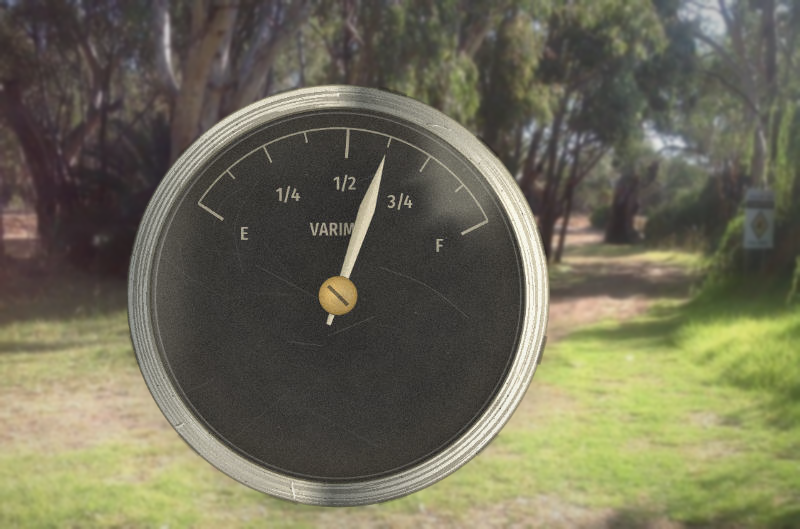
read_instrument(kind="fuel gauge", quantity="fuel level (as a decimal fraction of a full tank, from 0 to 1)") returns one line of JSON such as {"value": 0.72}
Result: {"value": 0.625}
